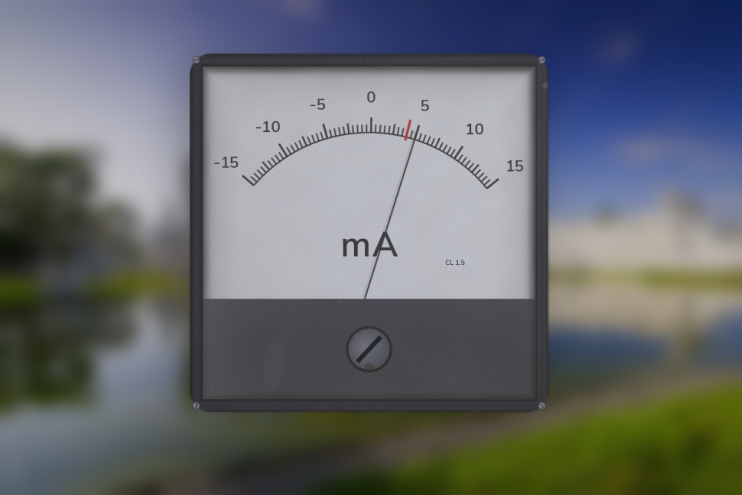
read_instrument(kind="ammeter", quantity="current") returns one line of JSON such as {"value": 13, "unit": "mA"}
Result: {"value": 5, "unit": "mA"}
